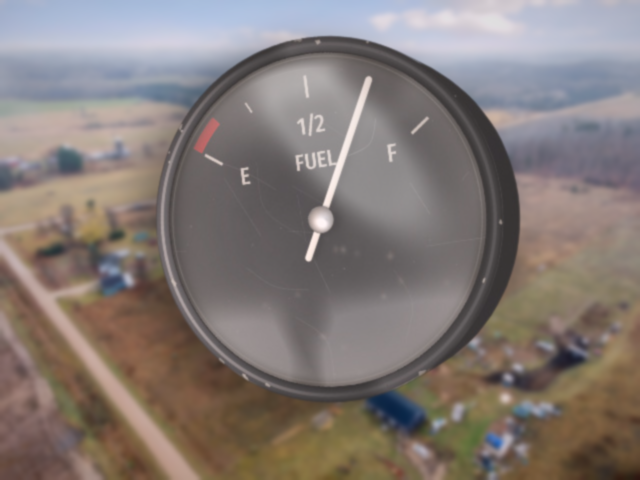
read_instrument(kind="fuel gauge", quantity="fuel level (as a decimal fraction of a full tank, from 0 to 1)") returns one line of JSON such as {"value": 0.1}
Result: {"value": 0.75}
